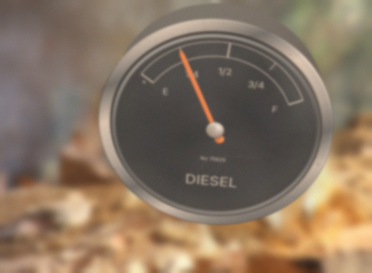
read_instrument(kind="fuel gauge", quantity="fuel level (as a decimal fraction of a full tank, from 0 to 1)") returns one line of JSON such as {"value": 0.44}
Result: {"value": 0.25}
